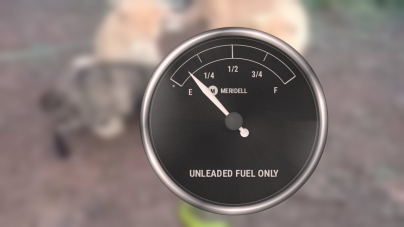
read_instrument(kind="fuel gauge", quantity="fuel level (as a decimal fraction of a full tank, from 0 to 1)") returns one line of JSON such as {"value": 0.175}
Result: {"value": 0.125}
